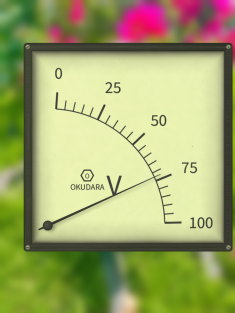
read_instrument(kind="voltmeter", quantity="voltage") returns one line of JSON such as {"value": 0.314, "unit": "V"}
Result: {"value": 72.5, "unit": "V"}
